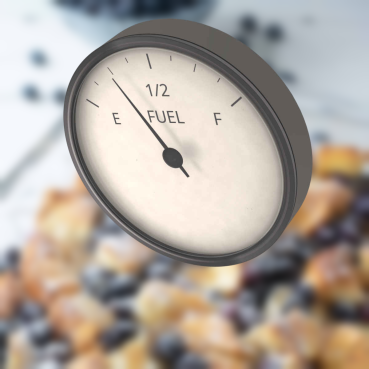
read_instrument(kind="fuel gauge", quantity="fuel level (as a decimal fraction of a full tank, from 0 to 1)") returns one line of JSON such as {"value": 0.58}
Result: {"value": 0.25}
